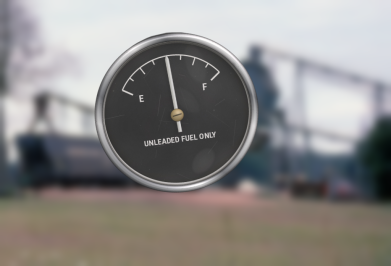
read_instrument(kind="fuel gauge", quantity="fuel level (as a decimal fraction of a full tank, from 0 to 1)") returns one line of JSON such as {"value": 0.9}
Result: {"value": 0.5}
